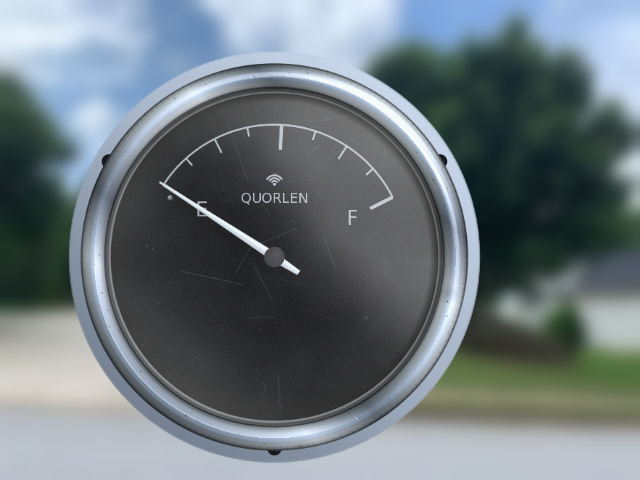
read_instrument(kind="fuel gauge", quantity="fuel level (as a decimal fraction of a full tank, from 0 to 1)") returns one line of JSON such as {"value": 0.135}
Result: {"value": 0}
